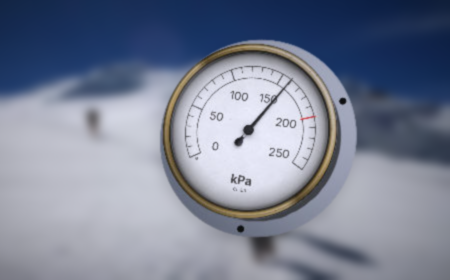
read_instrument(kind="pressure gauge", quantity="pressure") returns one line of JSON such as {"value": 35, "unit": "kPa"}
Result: {"value": 160, "unit": "kPa"}
